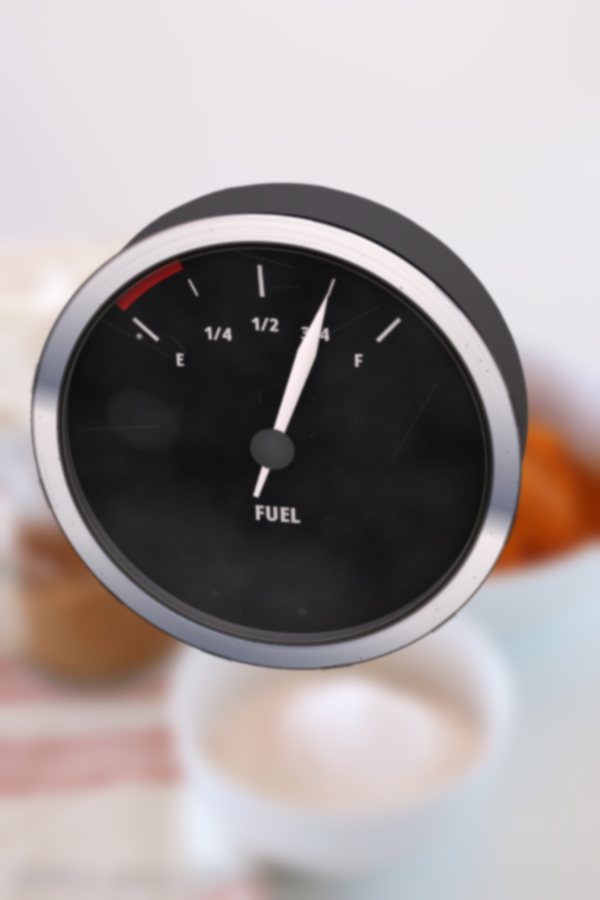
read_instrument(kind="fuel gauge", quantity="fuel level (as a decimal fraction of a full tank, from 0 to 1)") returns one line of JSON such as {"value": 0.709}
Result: {"value": 0.75}
